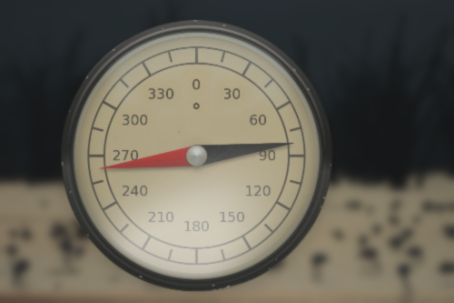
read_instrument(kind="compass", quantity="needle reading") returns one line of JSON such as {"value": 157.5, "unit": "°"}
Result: {"value": 262.5, "unit": "°"}
